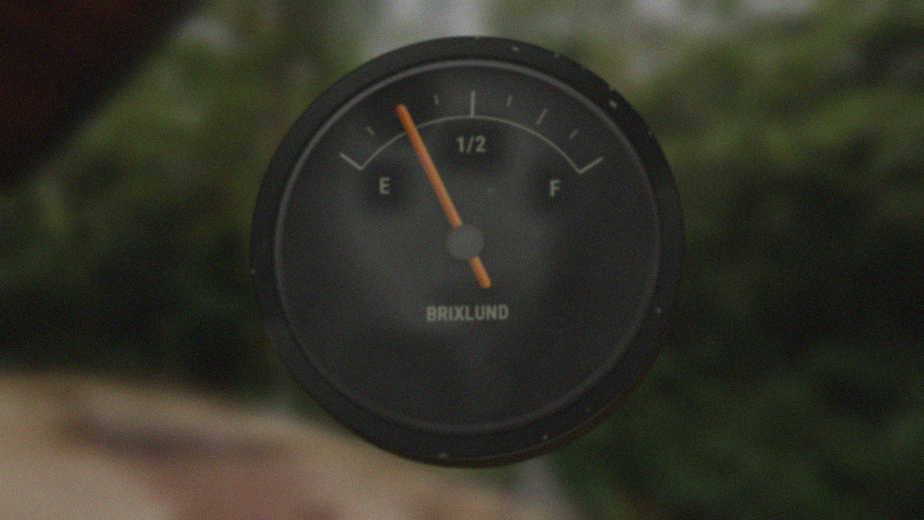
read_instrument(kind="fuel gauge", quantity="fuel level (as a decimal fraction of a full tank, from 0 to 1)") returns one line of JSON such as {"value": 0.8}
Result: {"value": 0.25}
